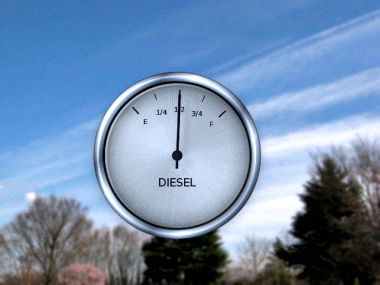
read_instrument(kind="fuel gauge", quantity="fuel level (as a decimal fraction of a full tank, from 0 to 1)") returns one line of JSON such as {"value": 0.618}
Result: {"value": 0.5}
